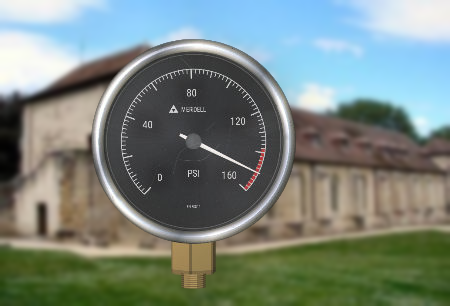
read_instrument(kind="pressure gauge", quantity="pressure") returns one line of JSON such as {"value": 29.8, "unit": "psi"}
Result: {"value": 150, "unit": "psi"}
